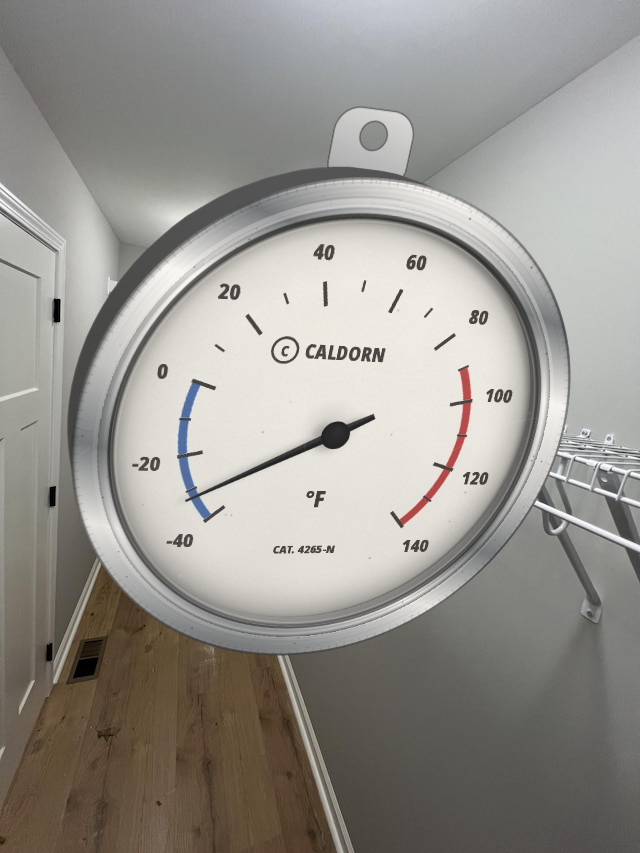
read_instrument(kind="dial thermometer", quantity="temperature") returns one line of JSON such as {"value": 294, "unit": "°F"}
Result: {"value": -30, "unit": "°F"}
